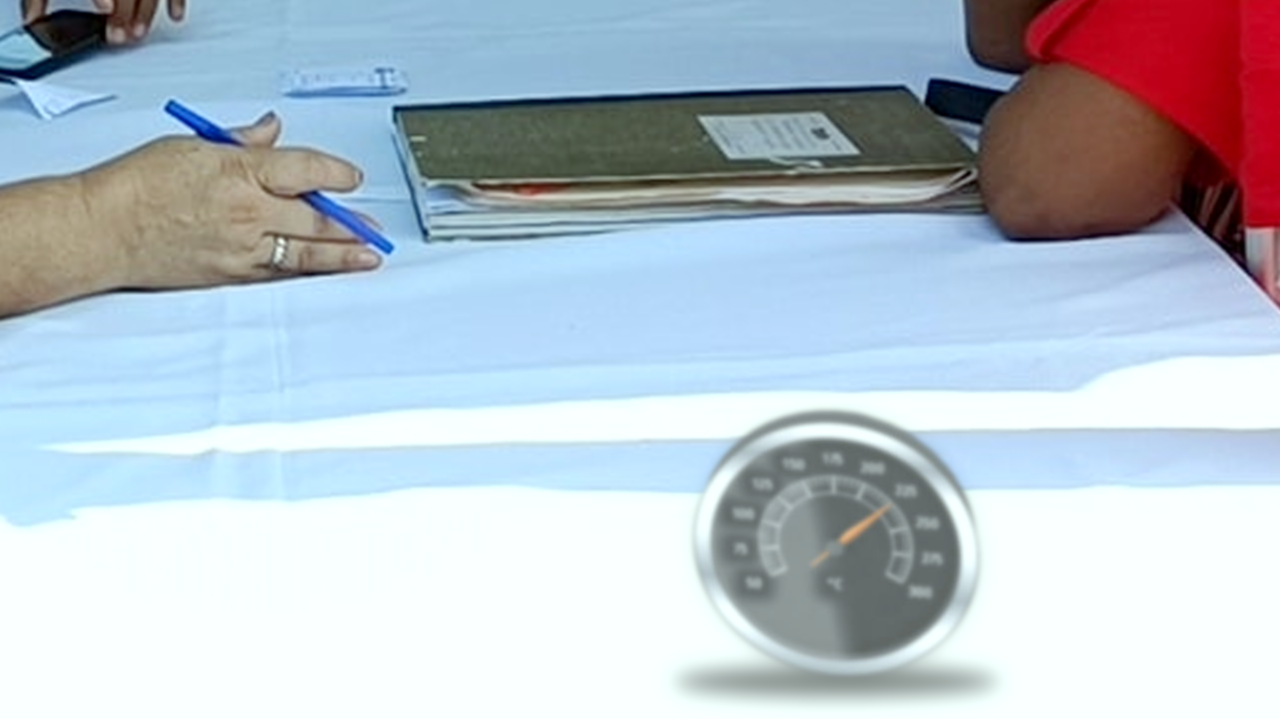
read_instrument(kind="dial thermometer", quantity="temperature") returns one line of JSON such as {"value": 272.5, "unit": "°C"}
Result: {"value": 225, "unit": "°C"}
